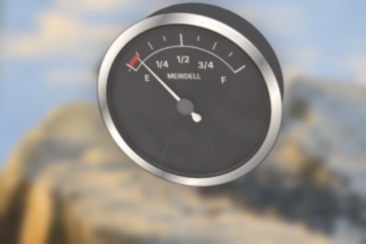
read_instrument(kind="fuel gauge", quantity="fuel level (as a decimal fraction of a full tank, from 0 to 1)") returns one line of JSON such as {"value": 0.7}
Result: {"value": 0.125}
